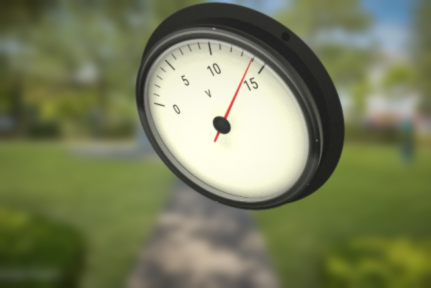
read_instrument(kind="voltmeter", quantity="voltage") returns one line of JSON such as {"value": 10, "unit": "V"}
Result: {"value": 14, "unit": "V"}
